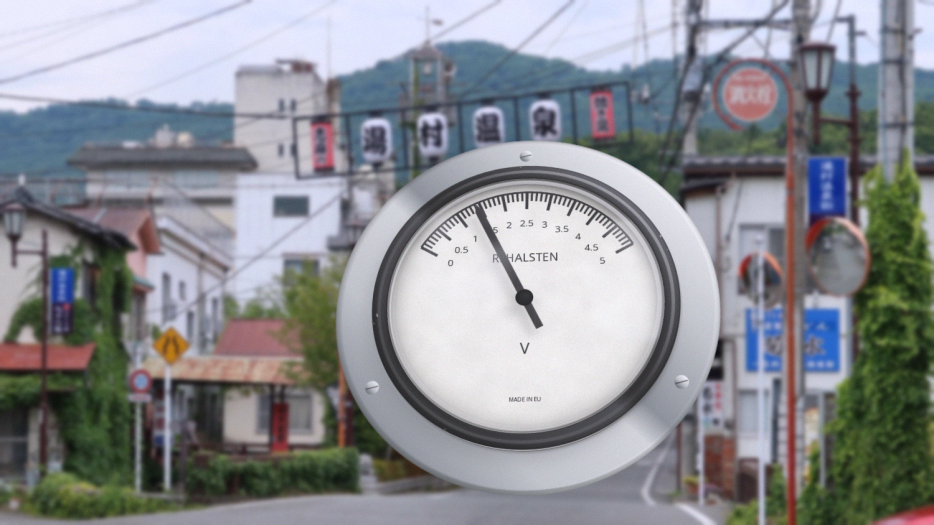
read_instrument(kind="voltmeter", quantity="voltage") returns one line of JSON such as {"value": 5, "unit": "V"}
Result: {"value": 1.4, "unit": "V"}
